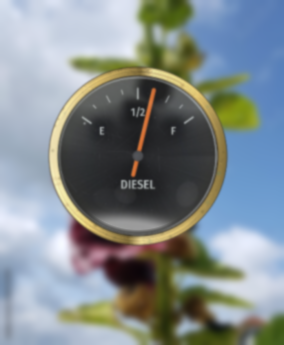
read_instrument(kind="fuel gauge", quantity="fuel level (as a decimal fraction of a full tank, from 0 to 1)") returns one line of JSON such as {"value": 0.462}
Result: {"value": 0.625}
